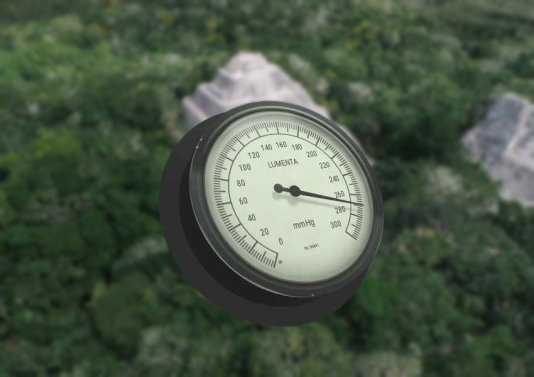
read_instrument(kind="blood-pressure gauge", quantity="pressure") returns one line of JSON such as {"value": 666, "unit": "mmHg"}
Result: {"value": 270, "unit": "mmHg"}
